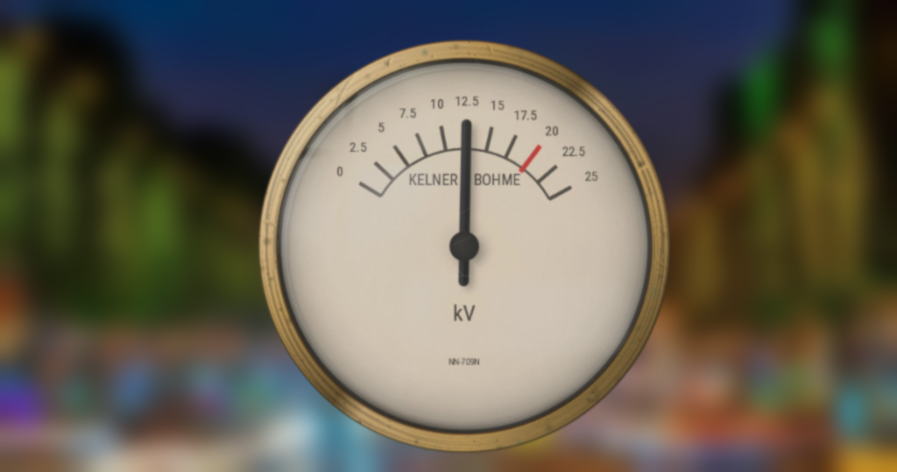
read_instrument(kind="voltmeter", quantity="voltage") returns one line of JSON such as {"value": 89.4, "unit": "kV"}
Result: {"value": 12.5, "unit": "kV"}
